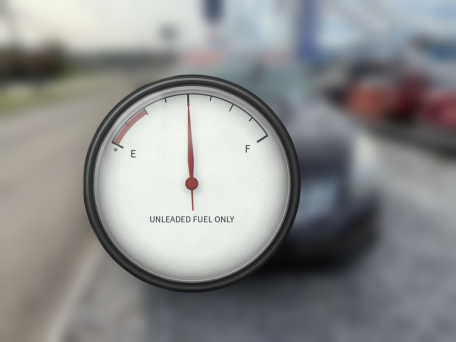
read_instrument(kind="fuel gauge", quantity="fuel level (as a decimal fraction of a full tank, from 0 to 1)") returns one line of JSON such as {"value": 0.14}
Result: {"value": 0.5}
